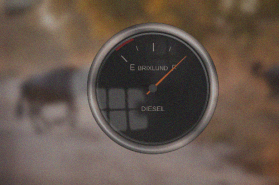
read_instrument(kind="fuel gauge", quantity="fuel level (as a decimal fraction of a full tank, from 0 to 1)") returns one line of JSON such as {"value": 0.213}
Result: {"value": 1}
